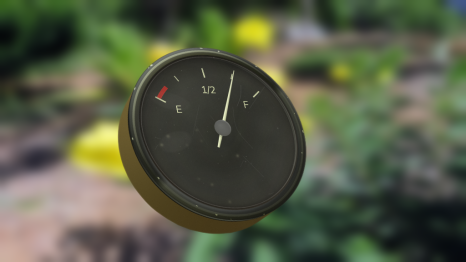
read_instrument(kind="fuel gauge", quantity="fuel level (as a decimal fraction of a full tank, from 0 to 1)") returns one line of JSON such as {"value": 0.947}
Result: {"value": 0.75}
